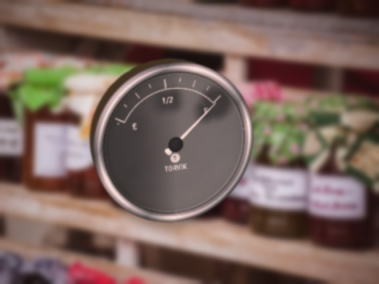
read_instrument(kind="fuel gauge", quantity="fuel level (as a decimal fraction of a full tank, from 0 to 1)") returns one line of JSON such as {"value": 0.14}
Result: {"value": 1}
